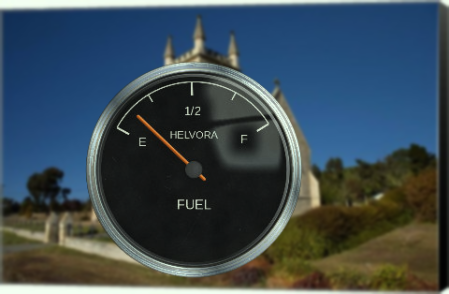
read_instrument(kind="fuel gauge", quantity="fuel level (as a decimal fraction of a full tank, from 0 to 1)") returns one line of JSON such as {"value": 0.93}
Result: {"value": 0.125}
